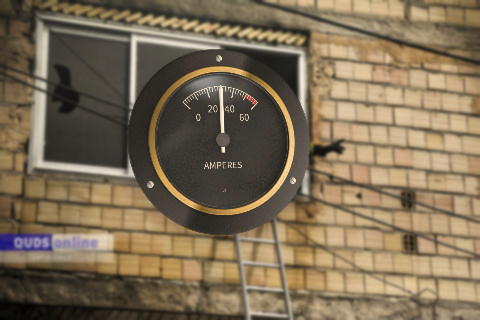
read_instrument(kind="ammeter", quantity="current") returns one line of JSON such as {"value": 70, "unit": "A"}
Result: {"value": 30, "unit": "A"}
